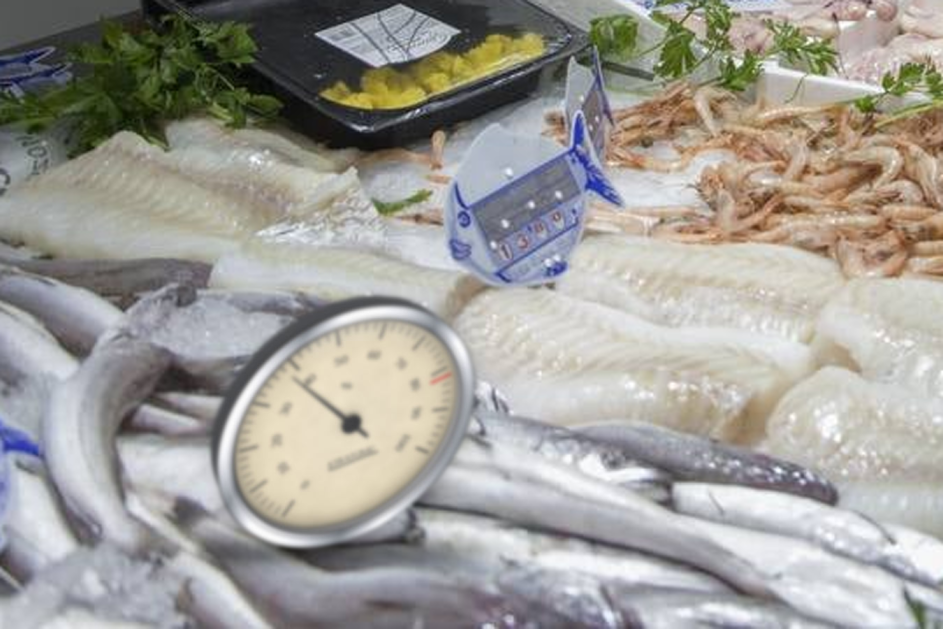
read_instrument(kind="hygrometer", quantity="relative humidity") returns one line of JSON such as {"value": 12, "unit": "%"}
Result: {"value": 38, "unit": "%"}
